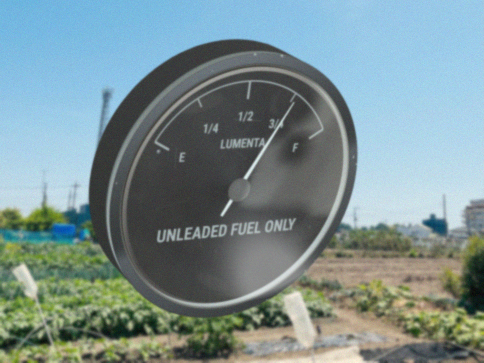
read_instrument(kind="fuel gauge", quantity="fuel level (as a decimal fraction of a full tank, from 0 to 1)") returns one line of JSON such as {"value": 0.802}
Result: {"value": 0.75}
